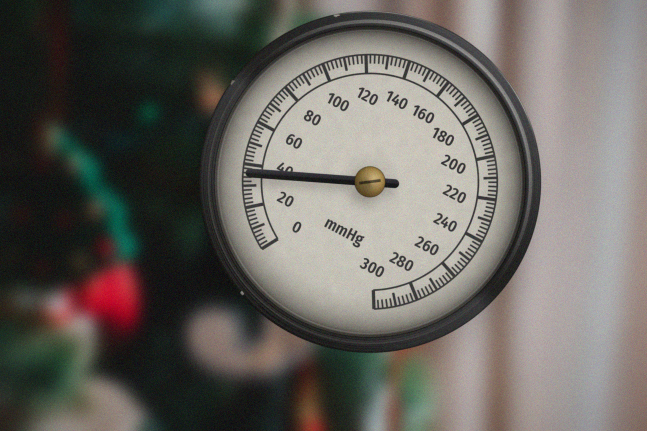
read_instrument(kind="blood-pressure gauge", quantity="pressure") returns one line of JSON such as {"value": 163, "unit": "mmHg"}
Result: {"value": 36, "unit": "mmHg"}
